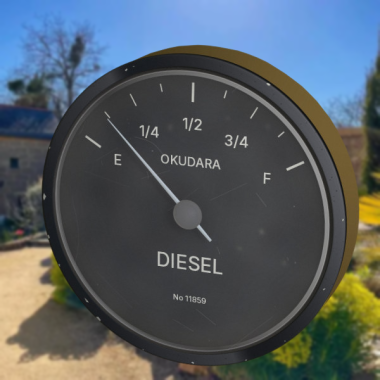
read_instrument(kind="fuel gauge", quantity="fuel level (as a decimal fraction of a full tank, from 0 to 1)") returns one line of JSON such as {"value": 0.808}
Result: {"value": 0.125}
